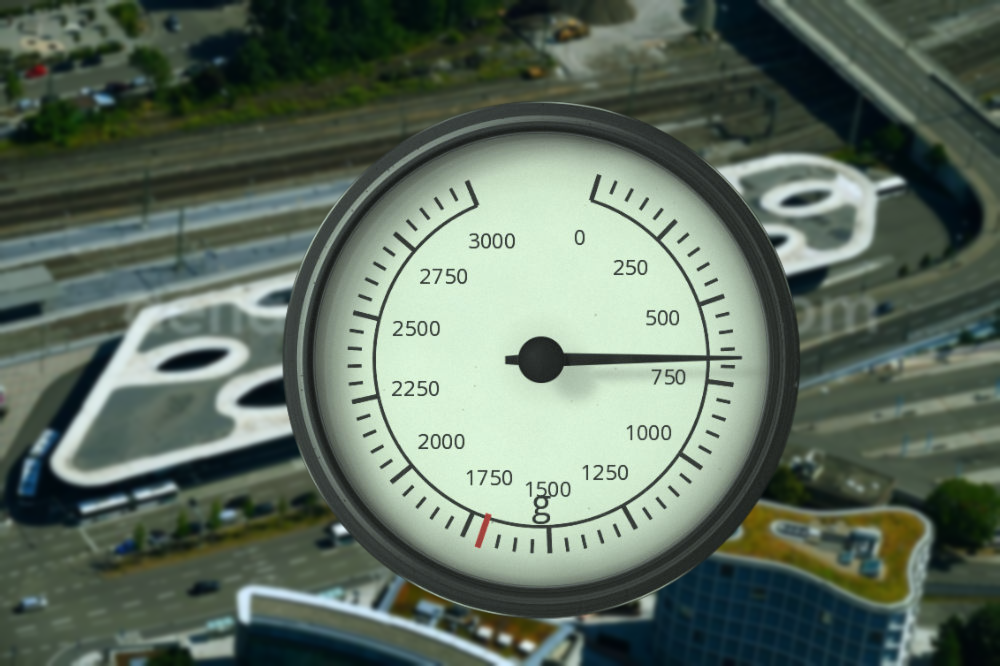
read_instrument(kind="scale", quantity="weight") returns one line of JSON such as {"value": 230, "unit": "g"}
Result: {"value": 675, "unit": "g"}
